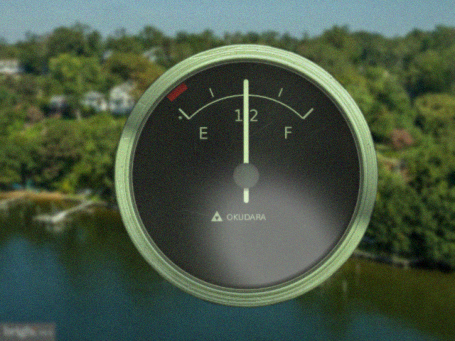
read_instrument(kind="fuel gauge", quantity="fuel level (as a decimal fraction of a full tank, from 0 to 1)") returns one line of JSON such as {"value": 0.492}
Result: {"value": 0.5}
